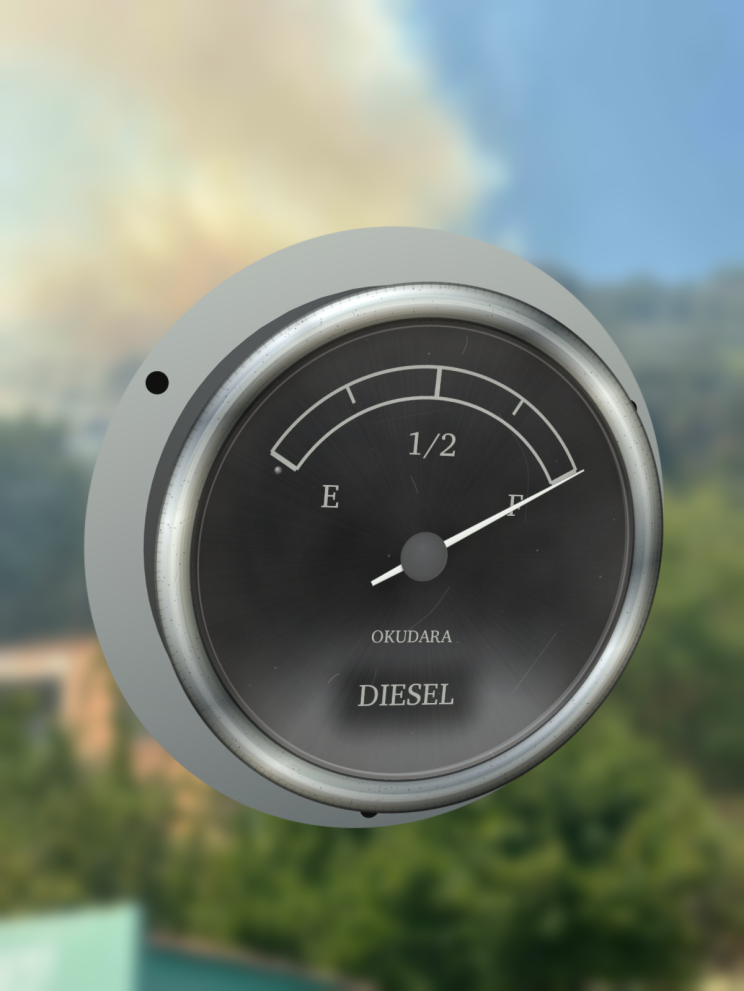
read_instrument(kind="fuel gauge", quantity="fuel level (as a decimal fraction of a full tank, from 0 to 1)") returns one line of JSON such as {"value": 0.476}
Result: {"value": 1}
